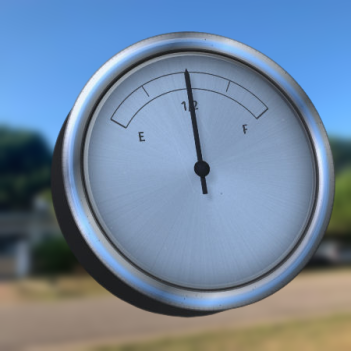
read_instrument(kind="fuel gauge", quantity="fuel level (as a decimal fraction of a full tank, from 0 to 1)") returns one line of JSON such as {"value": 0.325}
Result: {"value": 0.5}
